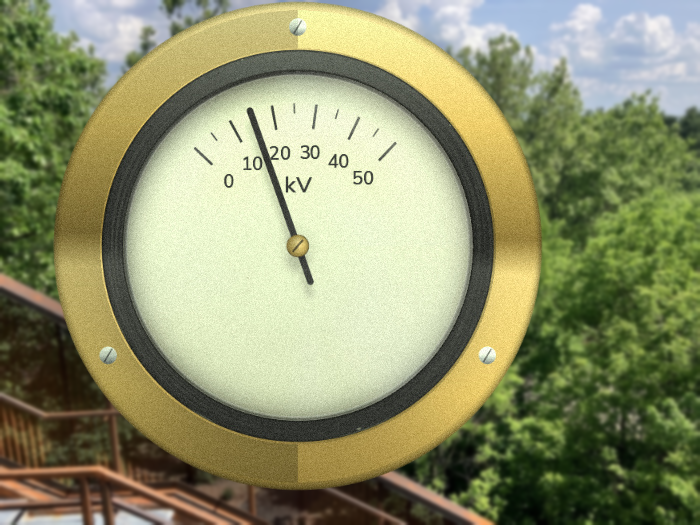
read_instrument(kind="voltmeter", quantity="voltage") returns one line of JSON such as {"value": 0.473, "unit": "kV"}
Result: {"value": 15, "unit": "kV"}
